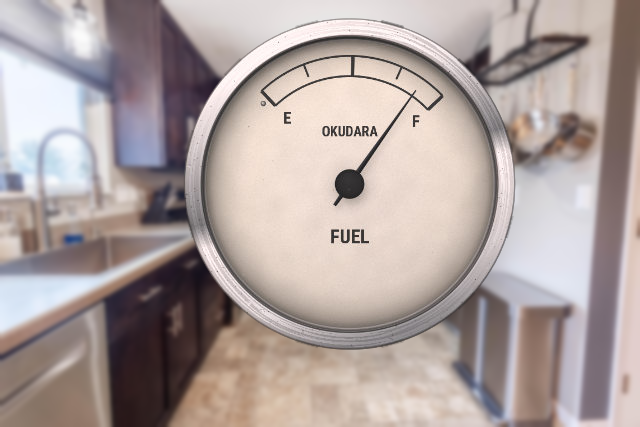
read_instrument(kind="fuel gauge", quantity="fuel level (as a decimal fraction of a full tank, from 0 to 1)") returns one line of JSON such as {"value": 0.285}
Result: {"value": 0.875}
